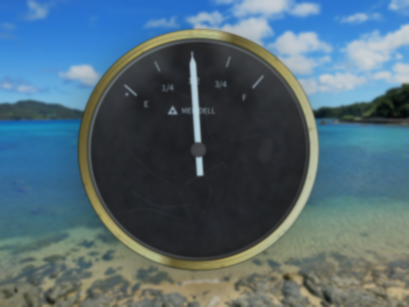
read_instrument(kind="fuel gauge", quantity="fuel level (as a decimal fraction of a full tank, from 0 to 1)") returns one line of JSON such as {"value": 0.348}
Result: {"value": 0.5}
